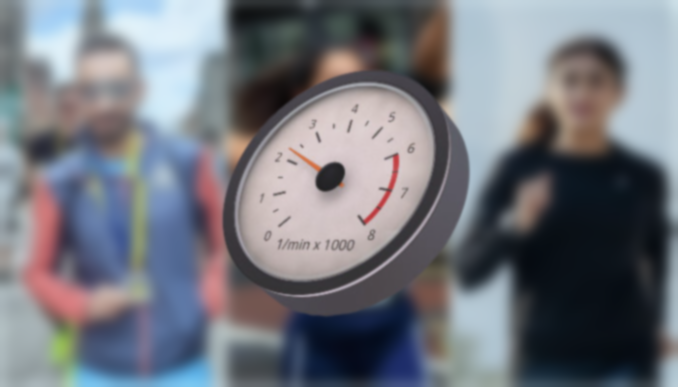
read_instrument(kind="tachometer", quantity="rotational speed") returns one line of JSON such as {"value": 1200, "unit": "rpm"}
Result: {"value": 2250, "unit": "rpm"}
